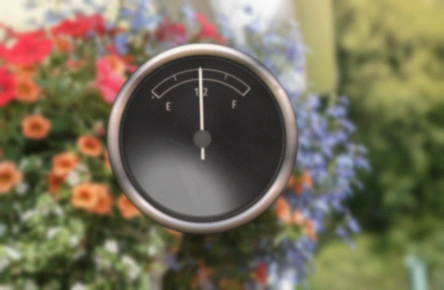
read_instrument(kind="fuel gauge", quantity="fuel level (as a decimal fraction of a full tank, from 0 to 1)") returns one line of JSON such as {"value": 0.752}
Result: {"value": 0.5}
